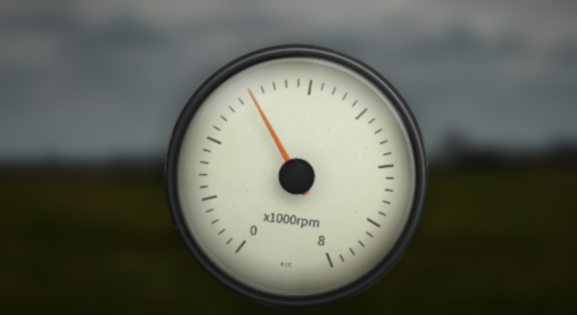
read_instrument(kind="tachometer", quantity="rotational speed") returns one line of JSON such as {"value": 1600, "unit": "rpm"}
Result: {"value": 3000, "unit": "rpm"}
